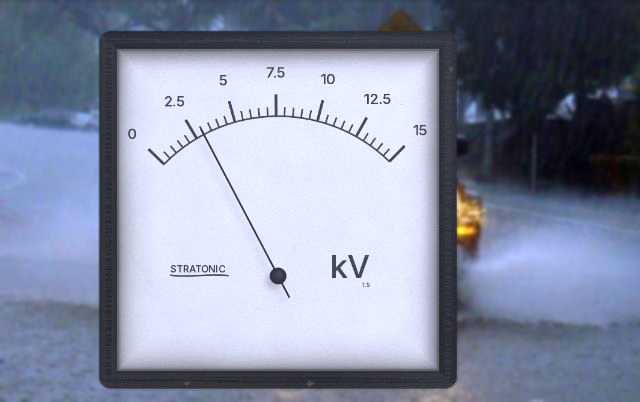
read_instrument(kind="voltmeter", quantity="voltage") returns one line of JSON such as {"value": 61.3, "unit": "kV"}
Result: {"value": 3, "unit": "kV"}
